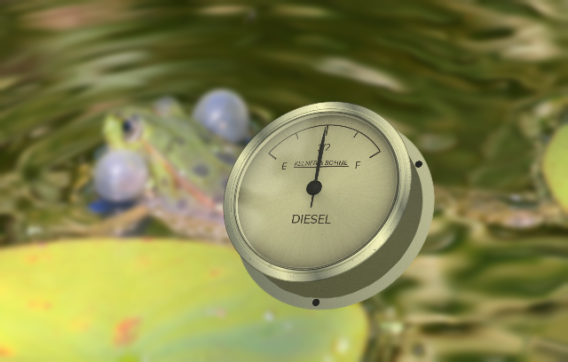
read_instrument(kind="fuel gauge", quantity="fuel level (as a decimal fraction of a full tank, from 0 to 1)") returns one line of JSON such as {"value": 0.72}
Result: {"value": 0.5}
